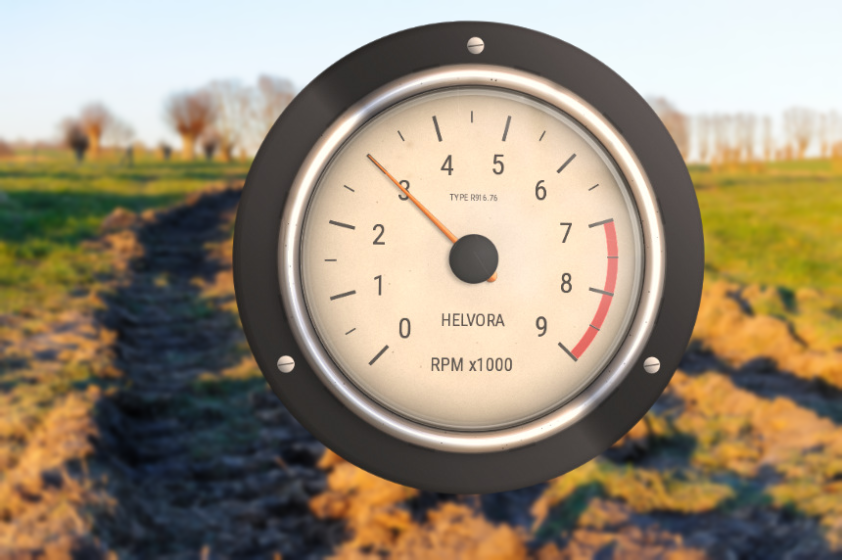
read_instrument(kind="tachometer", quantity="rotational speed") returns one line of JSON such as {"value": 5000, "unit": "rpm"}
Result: {"value": 3000, "unit": "rpm"}
